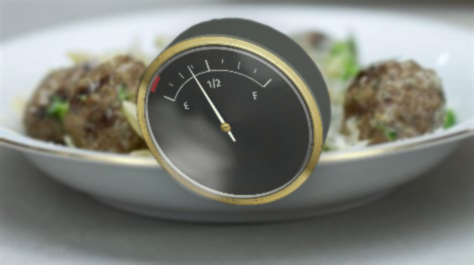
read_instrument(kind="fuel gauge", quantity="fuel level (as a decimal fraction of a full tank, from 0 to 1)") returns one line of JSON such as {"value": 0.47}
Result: {"value": 0.375}
